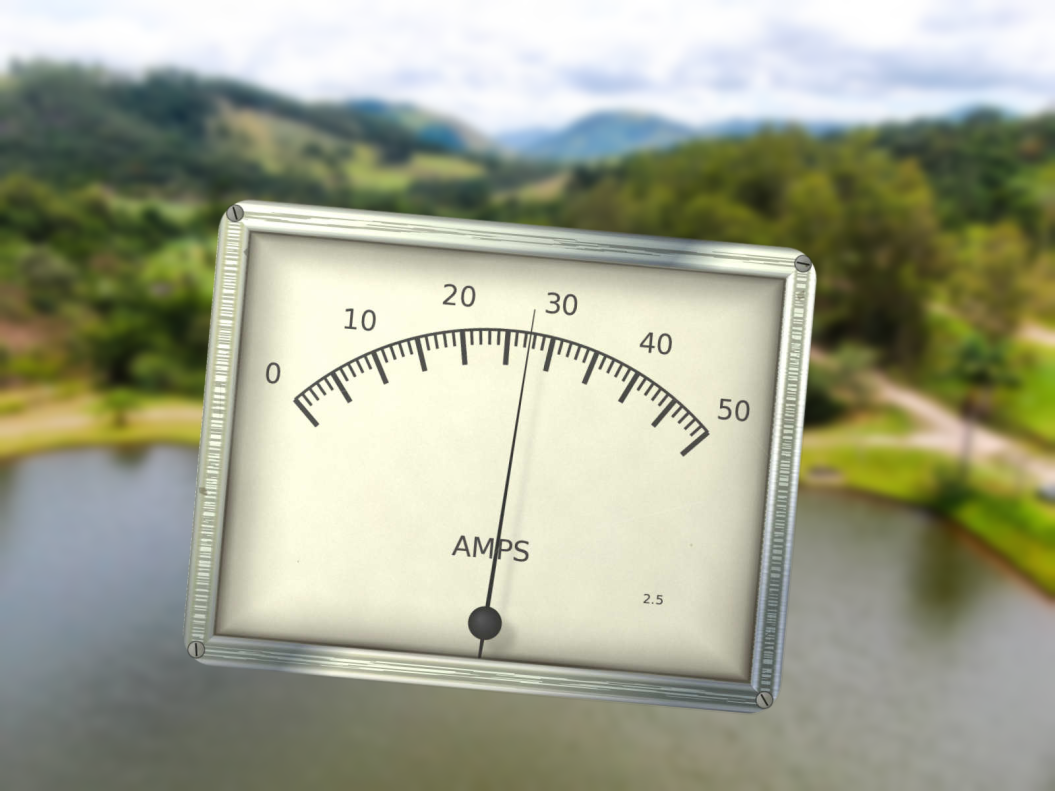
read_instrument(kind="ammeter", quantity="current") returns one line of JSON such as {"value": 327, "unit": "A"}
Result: {"value": 27.5, "unit": "A"}
